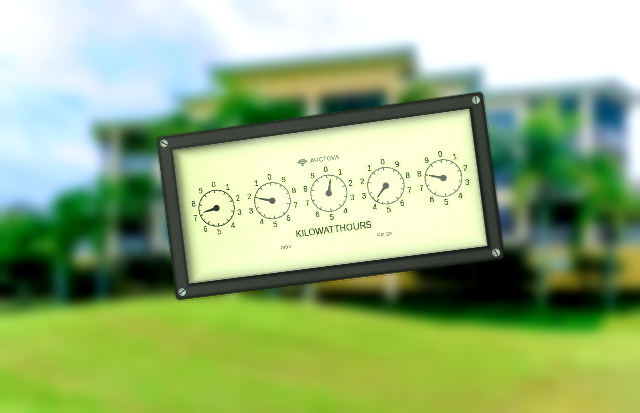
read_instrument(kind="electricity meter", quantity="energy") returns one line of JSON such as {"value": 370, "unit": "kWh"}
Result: {"value": 72038, "unit": "kWh"}
